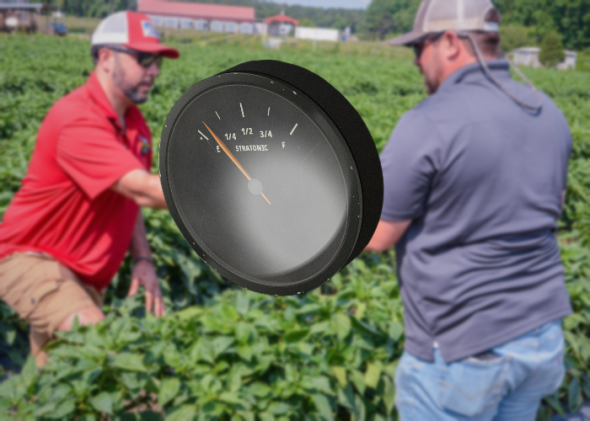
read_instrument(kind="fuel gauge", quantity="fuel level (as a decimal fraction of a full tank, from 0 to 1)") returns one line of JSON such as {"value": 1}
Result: {"value": 0.125}
